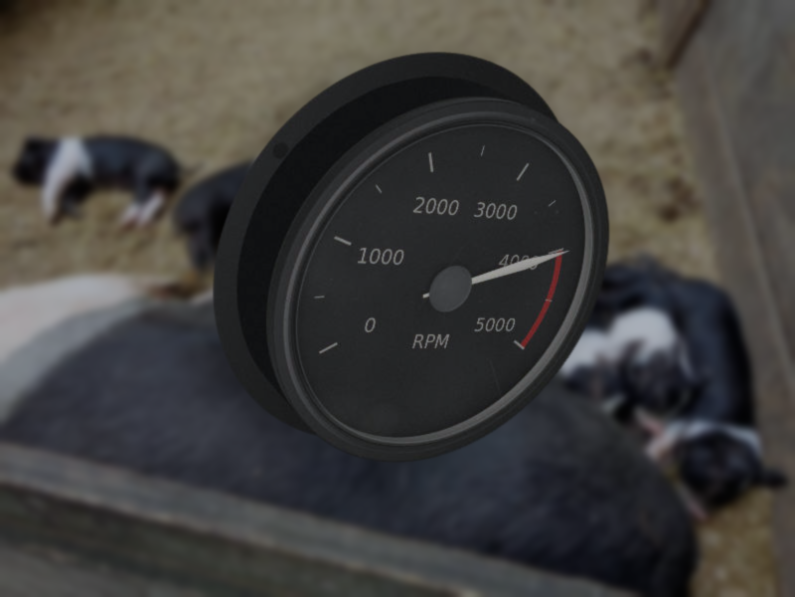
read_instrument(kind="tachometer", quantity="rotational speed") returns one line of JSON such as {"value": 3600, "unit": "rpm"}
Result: {"value": 4000, "unit": "rpm"}
